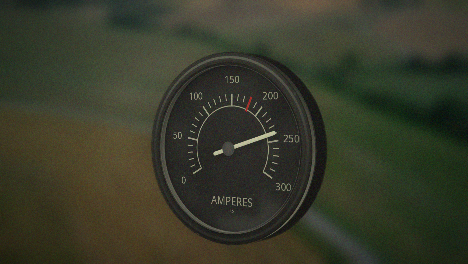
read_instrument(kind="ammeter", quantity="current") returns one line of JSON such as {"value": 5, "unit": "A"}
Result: {"value": 240, "unit": "A"}
